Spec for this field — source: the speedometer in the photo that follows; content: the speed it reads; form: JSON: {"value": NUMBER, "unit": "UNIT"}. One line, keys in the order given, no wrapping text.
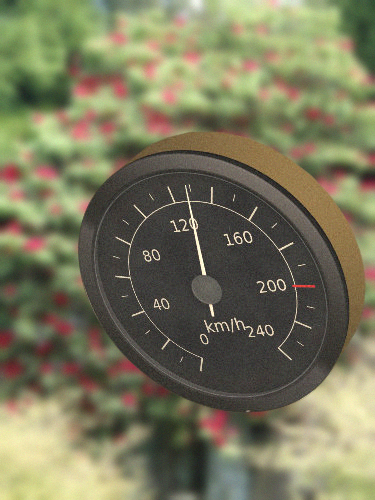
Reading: {"value": 130, "unit": "km/h"}
